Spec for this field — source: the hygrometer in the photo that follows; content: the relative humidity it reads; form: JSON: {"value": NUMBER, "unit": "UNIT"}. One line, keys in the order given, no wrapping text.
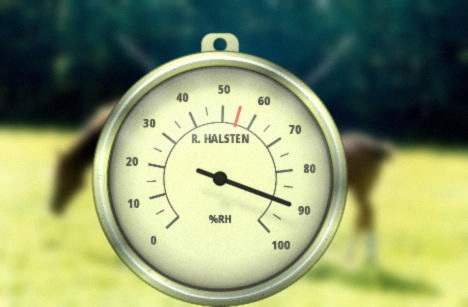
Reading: {"value": 90, "unit": "%"}
